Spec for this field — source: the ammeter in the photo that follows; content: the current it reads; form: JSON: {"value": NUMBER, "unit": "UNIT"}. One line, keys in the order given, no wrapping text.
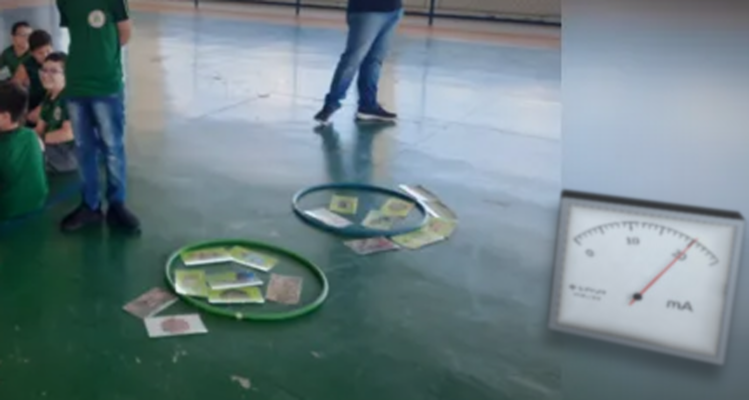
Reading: {"value": 20, "unit": "mA"}
